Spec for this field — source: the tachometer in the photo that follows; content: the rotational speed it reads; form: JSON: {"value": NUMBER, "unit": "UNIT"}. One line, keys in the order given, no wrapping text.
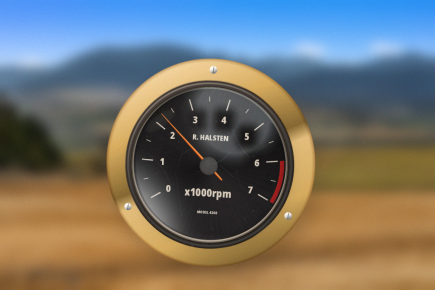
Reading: {"value": 2250, "unit": "rpm"}
